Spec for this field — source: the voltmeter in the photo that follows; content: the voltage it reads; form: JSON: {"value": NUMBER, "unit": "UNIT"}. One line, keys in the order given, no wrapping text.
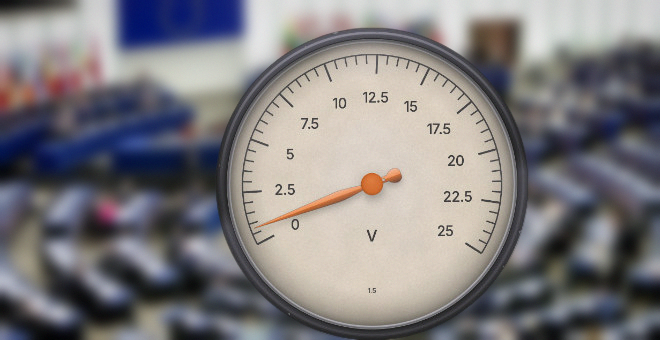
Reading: {"value": 0.75, "unit": "V"}
